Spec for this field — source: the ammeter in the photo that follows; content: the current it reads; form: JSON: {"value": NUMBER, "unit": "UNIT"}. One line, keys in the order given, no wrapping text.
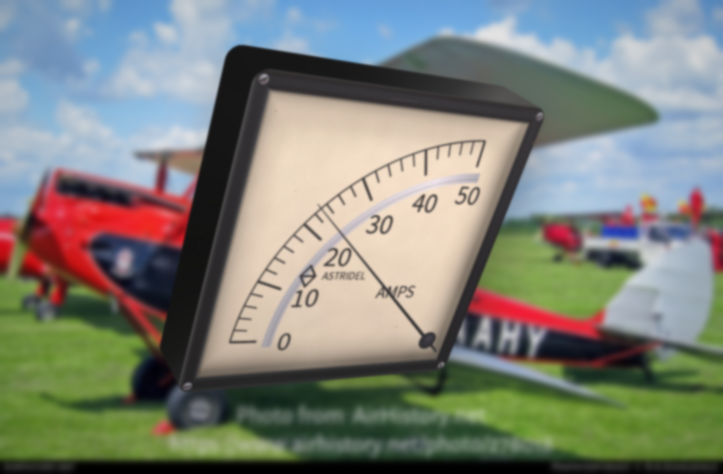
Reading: {"value": 23, "unit": "A"}
